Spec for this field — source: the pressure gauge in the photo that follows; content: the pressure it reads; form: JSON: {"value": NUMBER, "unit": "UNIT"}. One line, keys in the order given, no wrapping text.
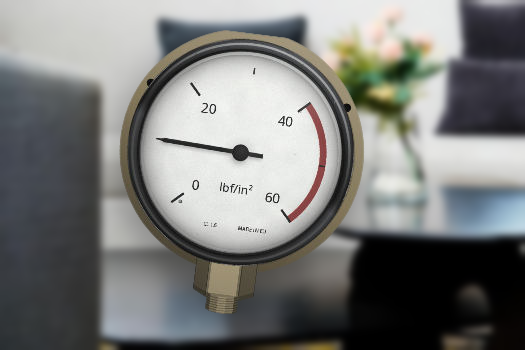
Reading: {"value": 10, "unit": "psi"}
